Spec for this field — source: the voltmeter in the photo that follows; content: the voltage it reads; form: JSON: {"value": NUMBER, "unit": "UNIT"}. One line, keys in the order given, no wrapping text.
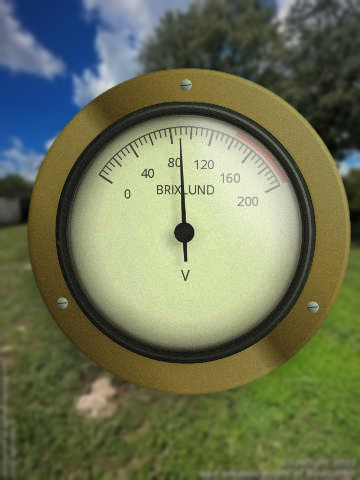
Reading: {"value": 90, "unit": "V"}
